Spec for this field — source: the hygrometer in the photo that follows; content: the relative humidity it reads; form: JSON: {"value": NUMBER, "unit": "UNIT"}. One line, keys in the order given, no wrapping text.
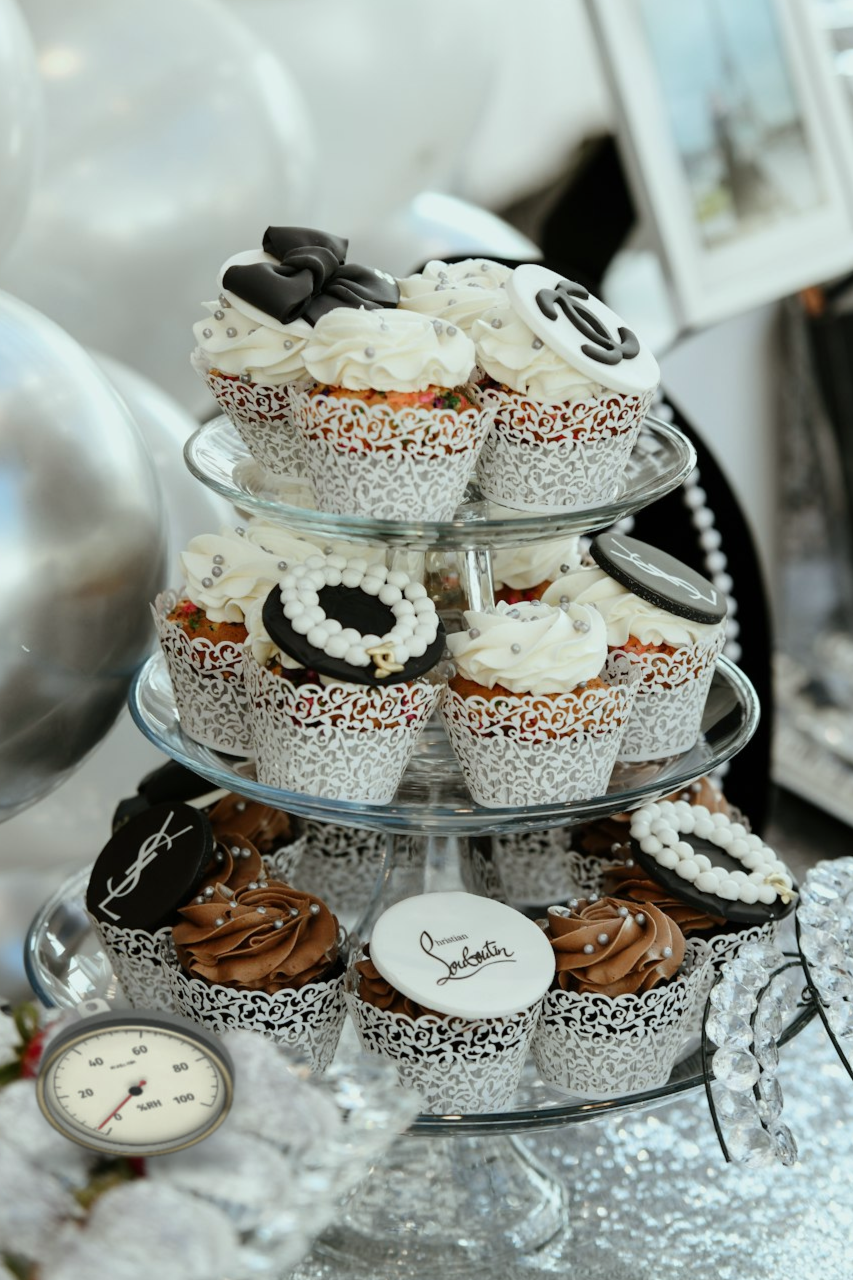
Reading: {"value": 4, "unit": "%"}
